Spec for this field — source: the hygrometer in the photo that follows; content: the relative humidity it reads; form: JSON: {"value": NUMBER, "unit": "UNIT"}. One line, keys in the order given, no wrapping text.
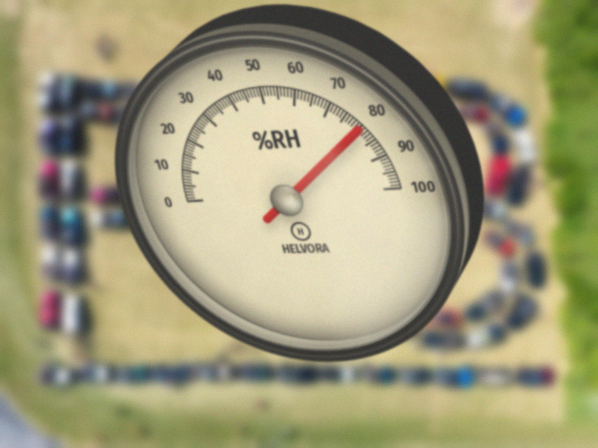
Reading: {"value": 80, "unit": "%"}
